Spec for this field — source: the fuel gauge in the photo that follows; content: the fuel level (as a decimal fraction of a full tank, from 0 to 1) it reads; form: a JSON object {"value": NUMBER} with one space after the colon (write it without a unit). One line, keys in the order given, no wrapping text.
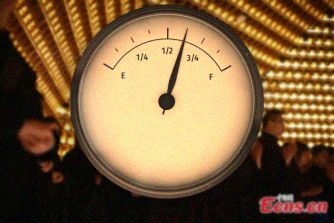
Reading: {"value": 0.625}
